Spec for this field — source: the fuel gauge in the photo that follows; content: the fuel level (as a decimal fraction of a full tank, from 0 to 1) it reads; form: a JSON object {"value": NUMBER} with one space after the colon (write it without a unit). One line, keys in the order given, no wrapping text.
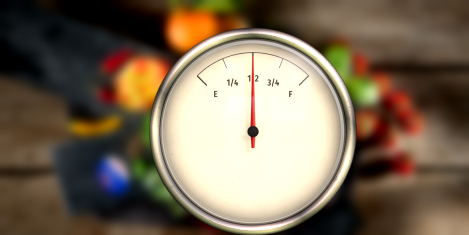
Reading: {"value": 0.5}
